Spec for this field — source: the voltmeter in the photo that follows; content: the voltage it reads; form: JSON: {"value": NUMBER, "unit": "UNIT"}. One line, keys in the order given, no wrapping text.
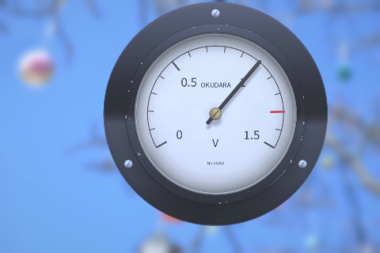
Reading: {"value": 1, "unit": "V"}
